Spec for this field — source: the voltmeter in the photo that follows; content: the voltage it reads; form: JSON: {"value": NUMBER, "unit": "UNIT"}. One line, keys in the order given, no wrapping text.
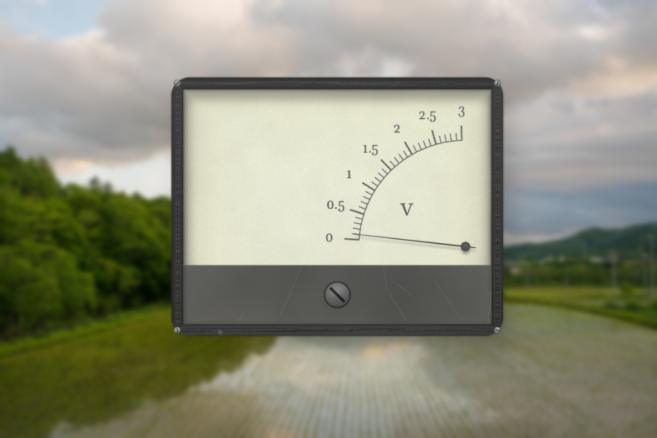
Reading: {"value": 0.1, "unit": "V"}
